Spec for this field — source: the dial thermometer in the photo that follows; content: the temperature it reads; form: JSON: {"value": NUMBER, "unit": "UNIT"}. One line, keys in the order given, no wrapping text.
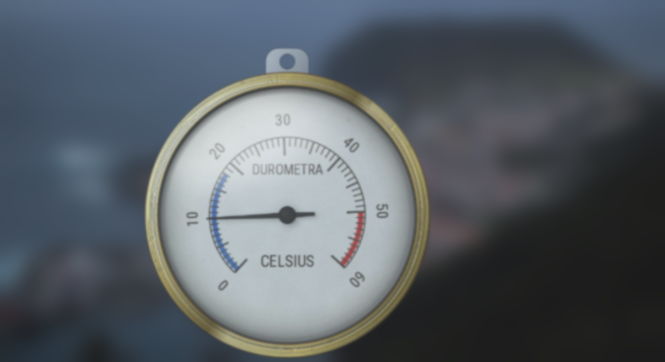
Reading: {"value": 10, "unit": "°C"}
